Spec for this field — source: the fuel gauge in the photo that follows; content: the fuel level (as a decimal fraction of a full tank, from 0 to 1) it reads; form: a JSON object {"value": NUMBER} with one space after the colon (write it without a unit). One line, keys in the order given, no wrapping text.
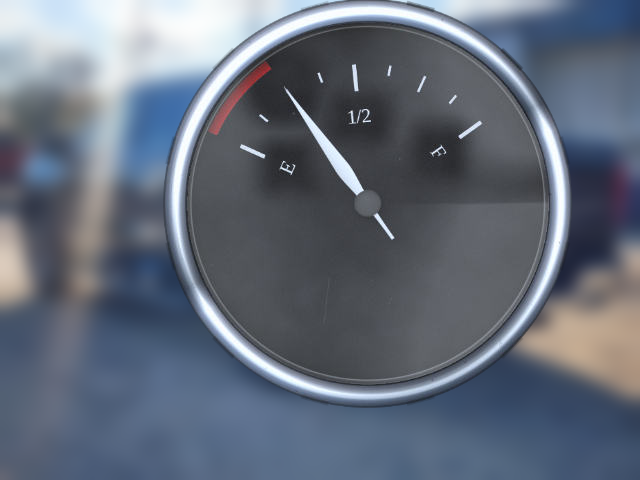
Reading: {"value": 0.25}
